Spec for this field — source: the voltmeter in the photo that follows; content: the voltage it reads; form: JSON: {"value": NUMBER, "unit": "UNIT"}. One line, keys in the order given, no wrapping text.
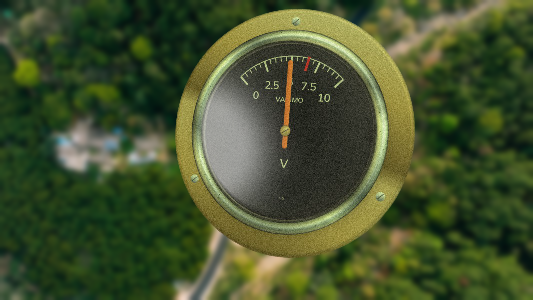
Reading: {"value": 5, "unit": "V"}
